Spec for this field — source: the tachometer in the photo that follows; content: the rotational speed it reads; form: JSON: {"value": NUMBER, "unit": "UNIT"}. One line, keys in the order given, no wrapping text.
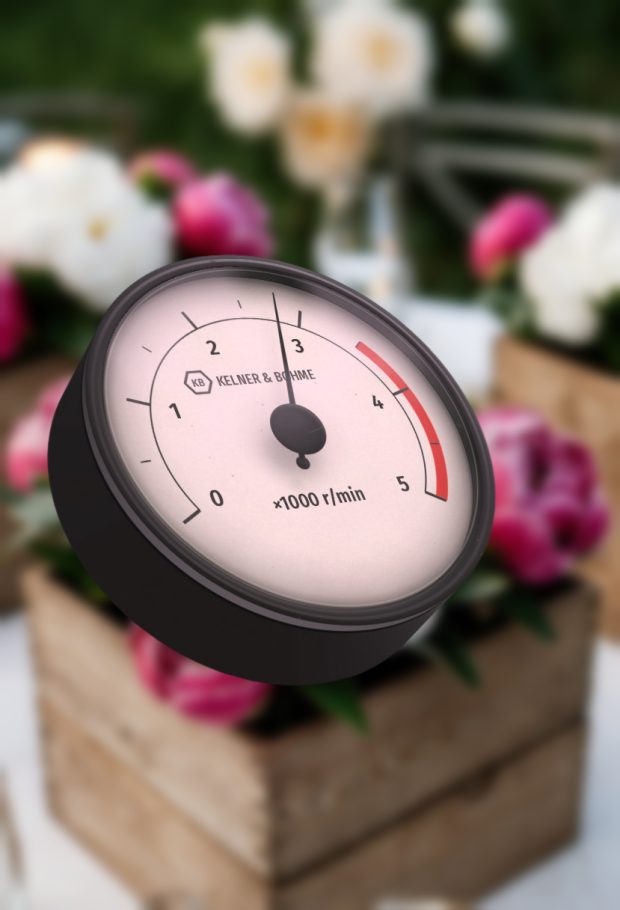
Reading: {"value": 2750, "unit": "rpm"}
